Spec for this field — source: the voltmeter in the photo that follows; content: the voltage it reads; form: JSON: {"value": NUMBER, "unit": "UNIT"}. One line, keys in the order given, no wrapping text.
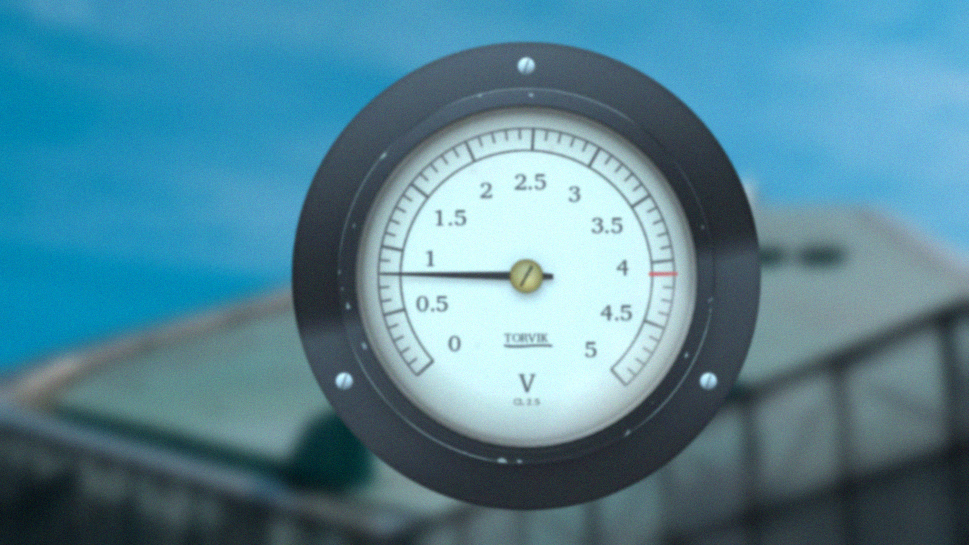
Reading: {"value": 0.8, "unit": "V"}
